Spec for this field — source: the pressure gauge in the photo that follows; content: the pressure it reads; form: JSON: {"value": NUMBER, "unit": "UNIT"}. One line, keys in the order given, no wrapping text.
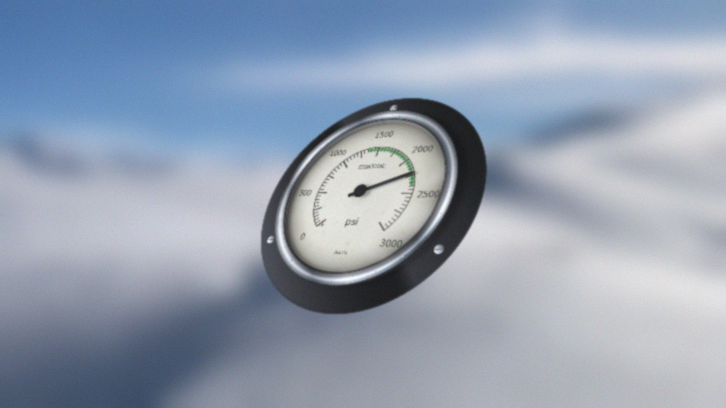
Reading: {"value": 2250, "unit": "psi"}
